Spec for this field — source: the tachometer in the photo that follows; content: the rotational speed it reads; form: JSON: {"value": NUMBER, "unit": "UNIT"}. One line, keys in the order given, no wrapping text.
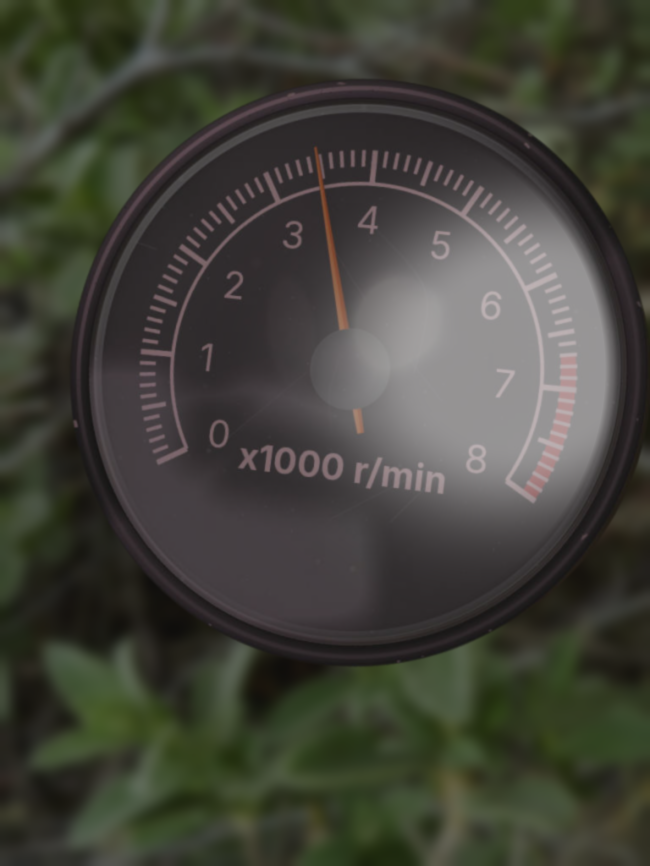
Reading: {"value": 3500, "unit": "rpm"}
